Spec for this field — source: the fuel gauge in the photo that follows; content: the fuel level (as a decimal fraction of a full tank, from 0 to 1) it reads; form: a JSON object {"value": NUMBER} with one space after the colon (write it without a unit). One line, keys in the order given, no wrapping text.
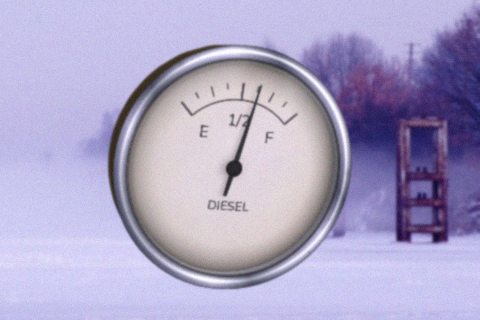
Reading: {"value": 0.625}
